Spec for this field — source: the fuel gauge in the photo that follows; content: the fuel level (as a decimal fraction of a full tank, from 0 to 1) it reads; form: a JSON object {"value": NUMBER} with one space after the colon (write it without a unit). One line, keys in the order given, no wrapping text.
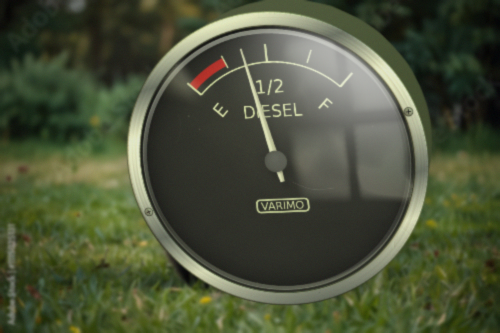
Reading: {"value": 0.375}
